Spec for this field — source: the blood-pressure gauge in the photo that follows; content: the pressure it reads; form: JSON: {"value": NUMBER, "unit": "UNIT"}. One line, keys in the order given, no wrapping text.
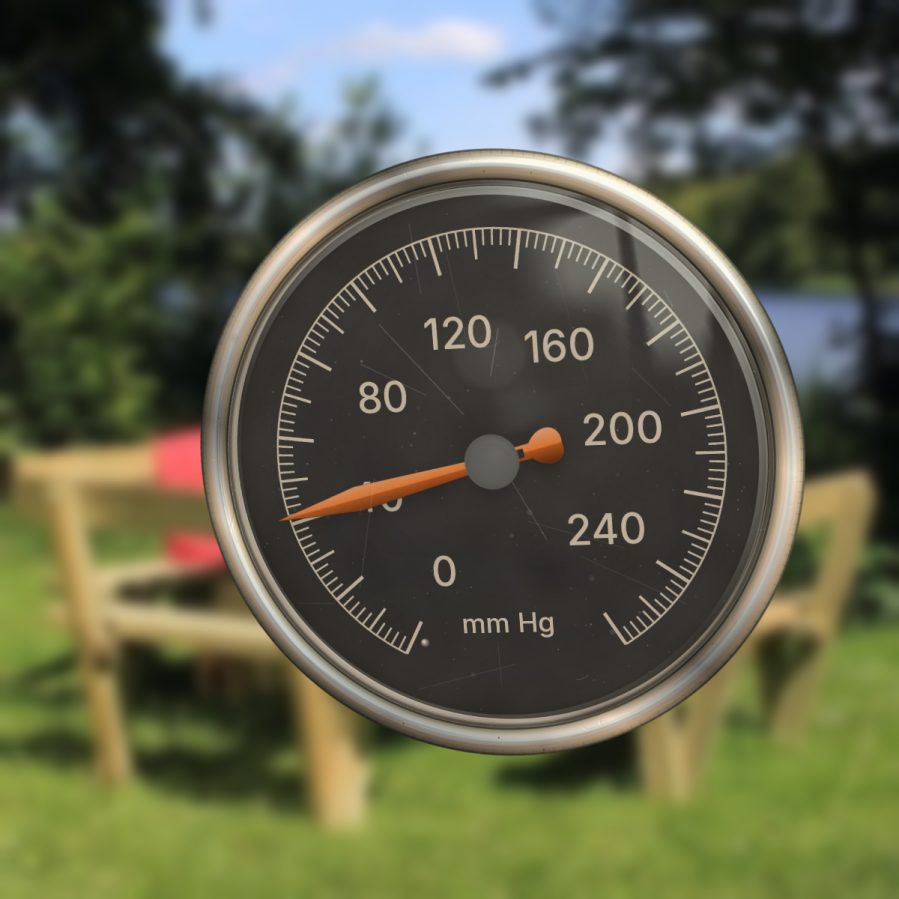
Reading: {"value": 42, "unit": "mmHg"}
